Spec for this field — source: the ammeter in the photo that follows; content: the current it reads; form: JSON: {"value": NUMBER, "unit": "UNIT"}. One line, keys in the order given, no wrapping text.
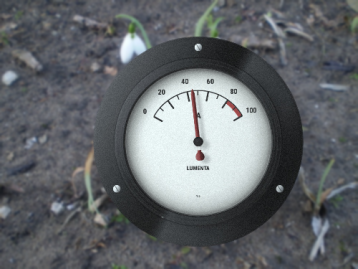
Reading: {"value": 45, "unit": "A"}
